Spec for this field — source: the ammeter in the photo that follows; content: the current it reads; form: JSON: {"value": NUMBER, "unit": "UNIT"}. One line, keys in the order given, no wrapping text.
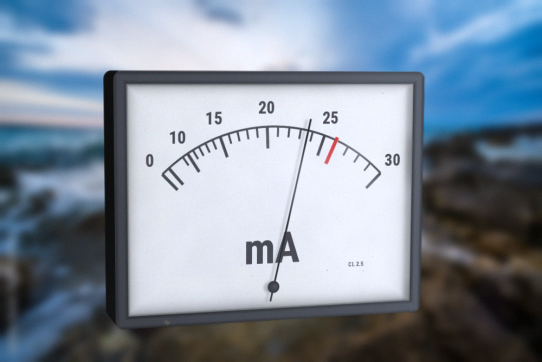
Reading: {"value": 23.5, "unit": "mA"}
